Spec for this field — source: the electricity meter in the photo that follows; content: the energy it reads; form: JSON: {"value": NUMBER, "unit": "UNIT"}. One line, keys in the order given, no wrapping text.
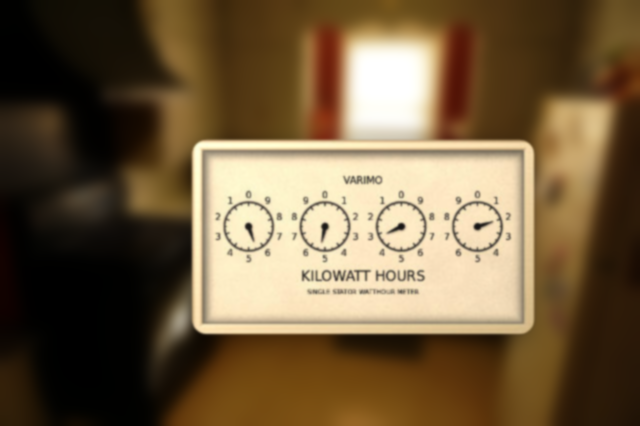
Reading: {"value": 5532, "unit": "kWh"}
